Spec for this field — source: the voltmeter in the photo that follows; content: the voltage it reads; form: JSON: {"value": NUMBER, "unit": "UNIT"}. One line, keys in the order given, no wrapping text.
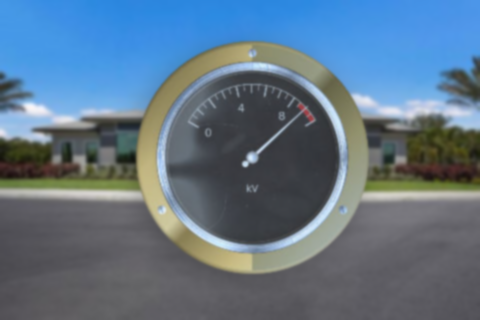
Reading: {"value": 9, "unit": "kV"}
